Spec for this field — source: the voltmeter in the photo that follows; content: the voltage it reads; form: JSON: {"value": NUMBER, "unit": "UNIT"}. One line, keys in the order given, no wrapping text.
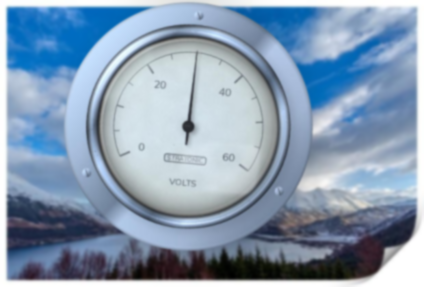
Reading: {"value": 30, "unit": "V"}
